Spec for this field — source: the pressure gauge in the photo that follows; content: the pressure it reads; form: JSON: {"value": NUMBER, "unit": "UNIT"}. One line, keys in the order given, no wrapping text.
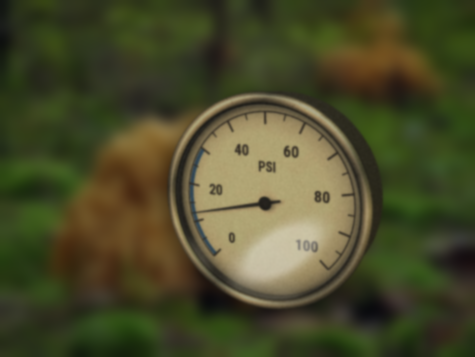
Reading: {"value": 12.5, "unit": "psi"}
